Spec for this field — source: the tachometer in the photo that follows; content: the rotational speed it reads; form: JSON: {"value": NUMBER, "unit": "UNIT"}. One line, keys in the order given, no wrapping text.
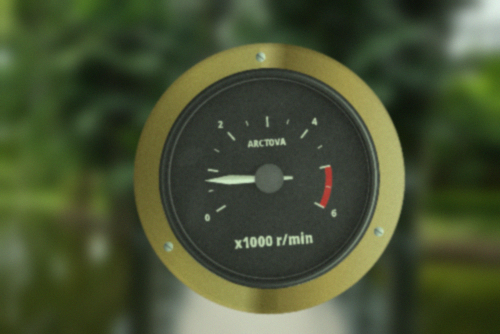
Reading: {"value": 750, "unit": "rpm"}
